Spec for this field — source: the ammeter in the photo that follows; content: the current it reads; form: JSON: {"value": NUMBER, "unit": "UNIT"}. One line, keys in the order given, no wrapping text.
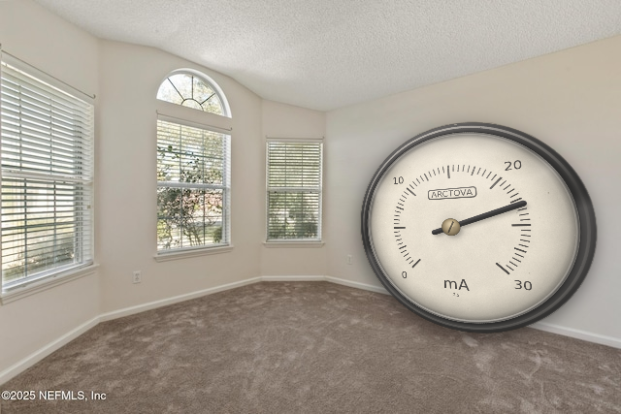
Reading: {"value": 23, "unit": "mA"}
